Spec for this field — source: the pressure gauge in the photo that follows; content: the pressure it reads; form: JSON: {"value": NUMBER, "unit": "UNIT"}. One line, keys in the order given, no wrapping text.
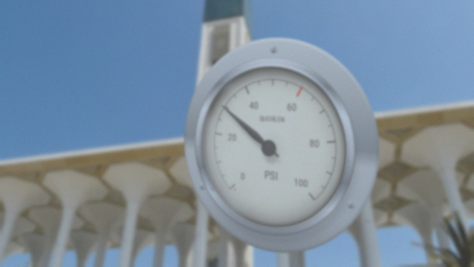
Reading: {"value": 30, "unit": "psi"}
